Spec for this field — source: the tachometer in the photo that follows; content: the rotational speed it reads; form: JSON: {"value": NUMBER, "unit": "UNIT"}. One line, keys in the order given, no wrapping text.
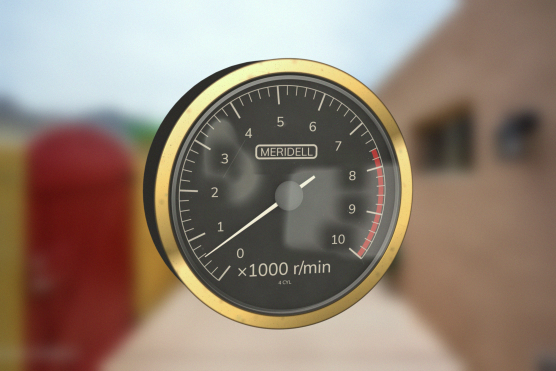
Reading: {"value": 600, "unit": "rpm"}
